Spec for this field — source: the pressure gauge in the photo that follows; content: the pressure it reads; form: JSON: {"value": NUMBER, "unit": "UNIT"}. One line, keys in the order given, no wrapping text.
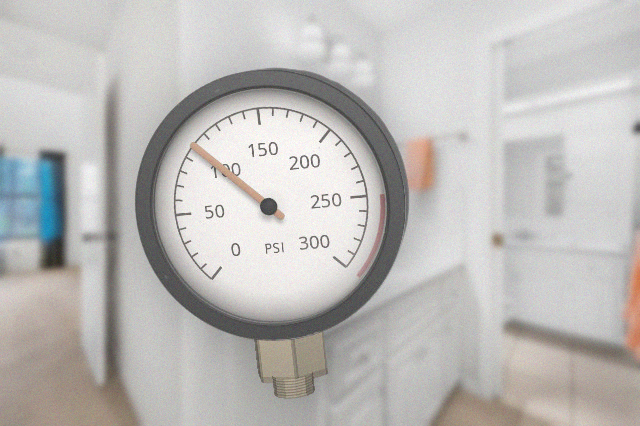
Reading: {"value": 100, "unit": "psi"}
